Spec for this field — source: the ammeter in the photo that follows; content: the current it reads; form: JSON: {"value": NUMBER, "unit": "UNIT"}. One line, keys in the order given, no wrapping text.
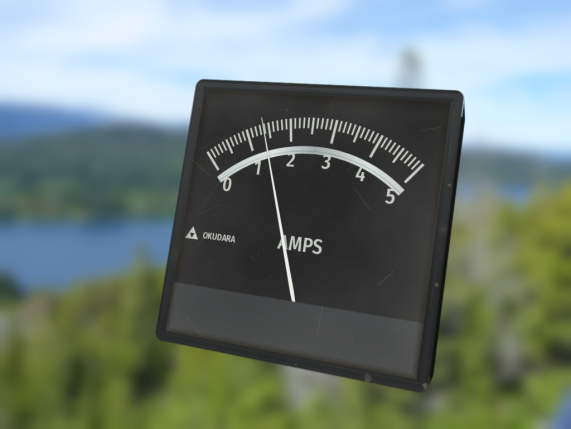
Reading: {"value": 1.4, "unit": "A"}
